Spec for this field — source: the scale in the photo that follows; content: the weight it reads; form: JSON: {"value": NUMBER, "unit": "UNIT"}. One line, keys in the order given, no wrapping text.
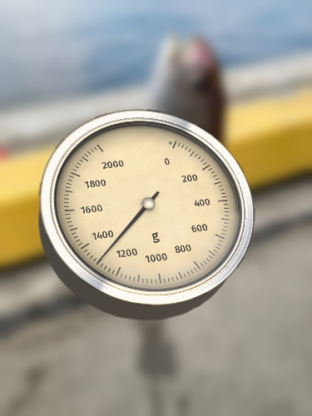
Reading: {"value": 1300, "unit": "g"}
